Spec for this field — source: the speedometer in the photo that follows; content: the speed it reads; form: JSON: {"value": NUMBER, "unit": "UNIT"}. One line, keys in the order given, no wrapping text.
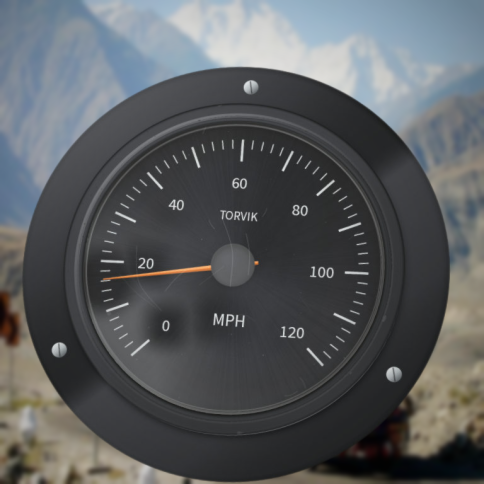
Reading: {"value": 16, "unit": "mph"}
